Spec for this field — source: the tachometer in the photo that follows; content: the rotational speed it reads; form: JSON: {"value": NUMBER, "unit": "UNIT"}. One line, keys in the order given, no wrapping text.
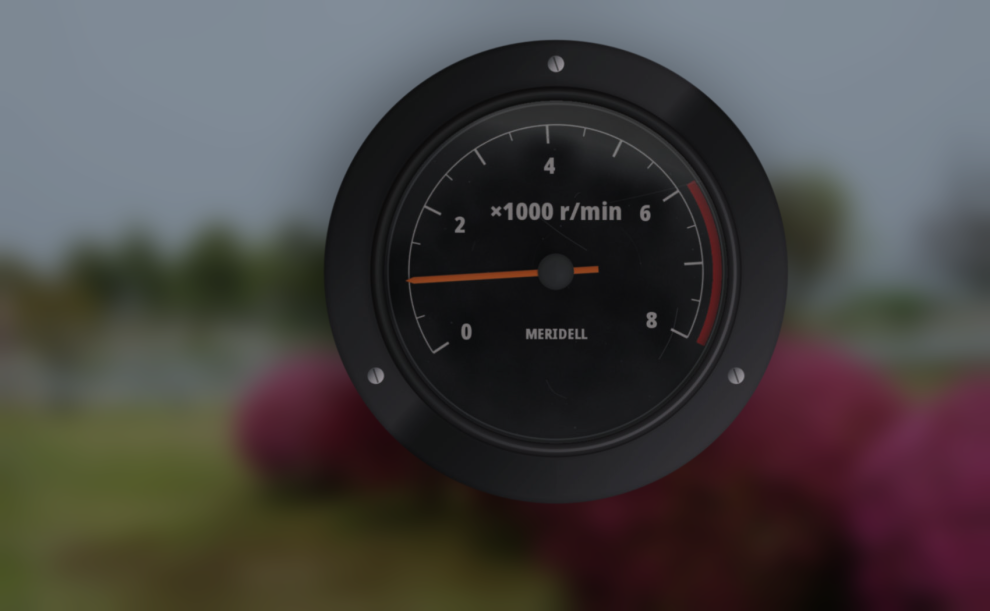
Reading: {"value": 1000, "unit": "rpm"}
